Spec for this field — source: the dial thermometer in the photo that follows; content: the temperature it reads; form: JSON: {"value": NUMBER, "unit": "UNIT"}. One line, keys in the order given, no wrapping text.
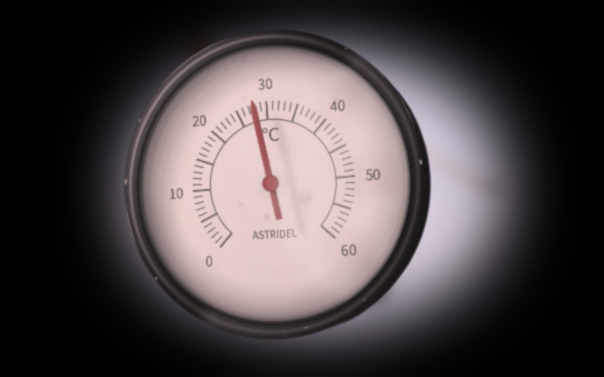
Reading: {"value": 28, "unit": "°C"}
